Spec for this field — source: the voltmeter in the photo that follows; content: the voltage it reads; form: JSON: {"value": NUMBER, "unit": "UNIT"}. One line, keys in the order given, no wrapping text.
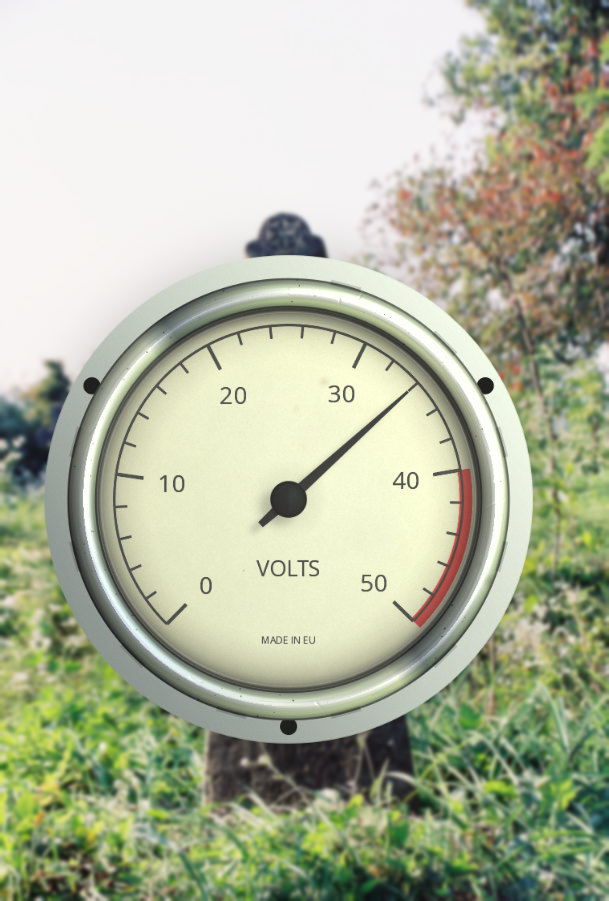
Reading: {"value": 34, "unit": "V"}
